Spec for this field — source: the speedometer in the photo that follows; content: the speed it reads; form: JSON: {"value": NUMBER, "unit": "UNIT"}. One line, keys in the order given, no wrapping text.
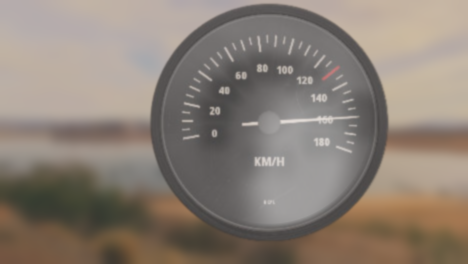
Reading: {"value": 160, "unit": "km/h"}
